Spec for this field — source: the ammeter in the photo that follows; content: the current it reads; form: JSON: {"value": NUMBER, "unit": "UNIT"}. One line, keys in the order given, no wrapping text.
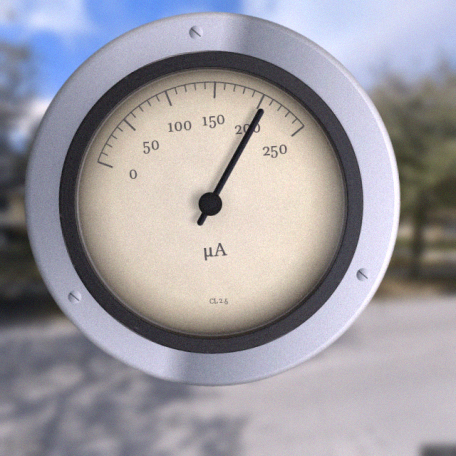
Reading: {"value": 205, "unit": "µA"}
